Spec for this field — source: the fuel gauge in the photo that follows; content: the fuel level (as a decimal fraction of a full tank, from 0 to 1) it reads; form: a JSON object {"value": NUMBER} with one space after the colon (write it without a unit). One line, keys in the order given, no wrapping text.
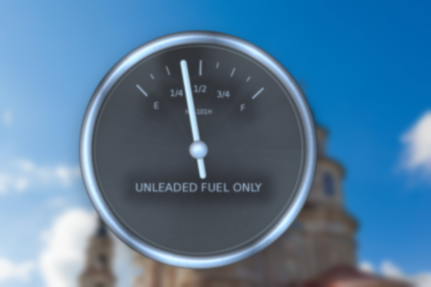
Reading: {"value": 0.375}
